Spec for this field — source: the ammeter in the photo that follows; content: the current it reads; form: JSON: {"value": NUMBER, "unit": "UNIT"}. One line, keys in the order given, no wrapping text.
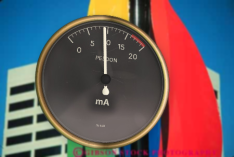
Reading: {"value": 9, "unit": "mA"}
